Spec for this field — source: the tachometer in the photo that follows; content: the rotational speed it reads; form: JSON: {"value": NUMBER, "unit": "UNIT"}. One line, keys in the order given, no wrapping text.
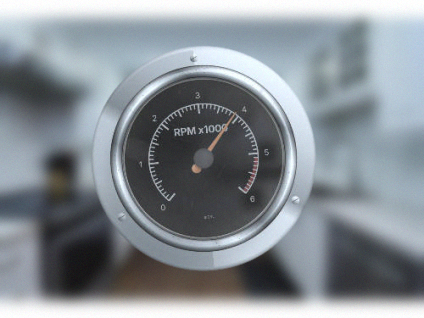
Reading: {"value": 3900, "unit": "rpm"}
